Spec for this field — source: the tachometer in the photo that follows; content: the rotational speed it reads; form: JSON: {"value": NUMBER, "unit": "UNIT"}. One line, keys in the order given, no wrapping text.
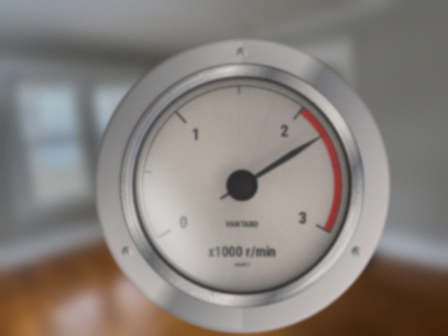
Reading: {"value": 2250, "unit": "rpm"}
